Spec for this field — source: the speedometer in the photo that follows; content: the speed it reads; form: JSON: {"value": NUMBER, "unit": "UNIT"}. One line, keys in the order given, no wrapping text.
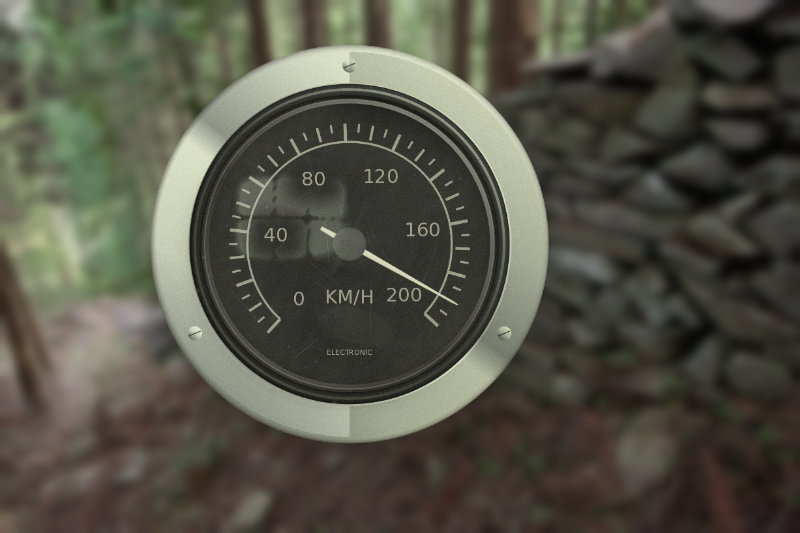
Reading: {"value": 190, "unit": "km/h"}
